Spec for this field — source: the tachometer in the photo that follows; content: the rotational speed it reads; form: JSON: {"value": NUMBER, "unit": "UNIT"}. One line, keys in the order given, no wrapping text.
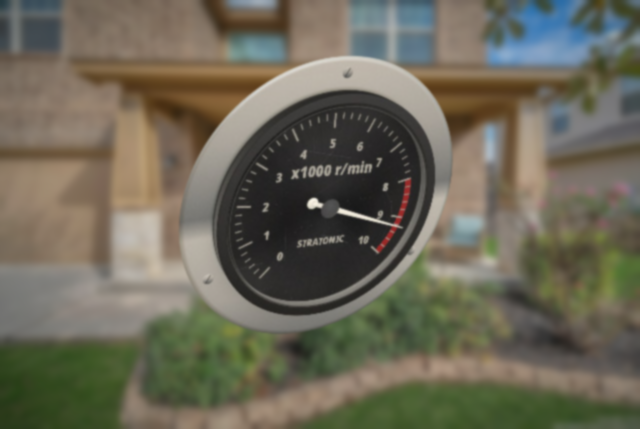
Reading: {"value": 9200, "unit": "rpm"}
